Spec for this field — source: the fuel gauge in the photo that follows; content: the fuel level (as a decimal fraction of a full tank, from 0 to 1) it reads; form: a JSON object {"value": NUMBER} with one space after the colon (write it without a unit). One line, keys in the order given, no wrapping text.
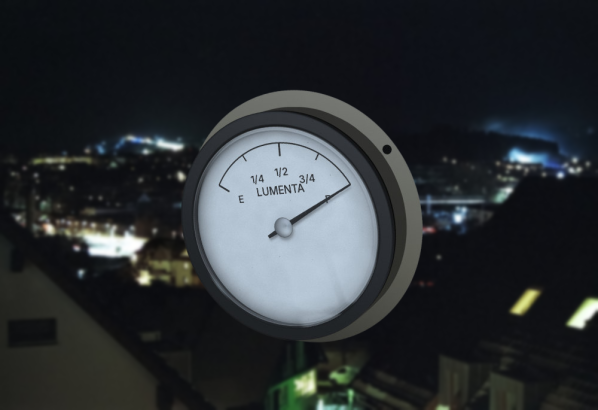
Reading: {"value": 1}
